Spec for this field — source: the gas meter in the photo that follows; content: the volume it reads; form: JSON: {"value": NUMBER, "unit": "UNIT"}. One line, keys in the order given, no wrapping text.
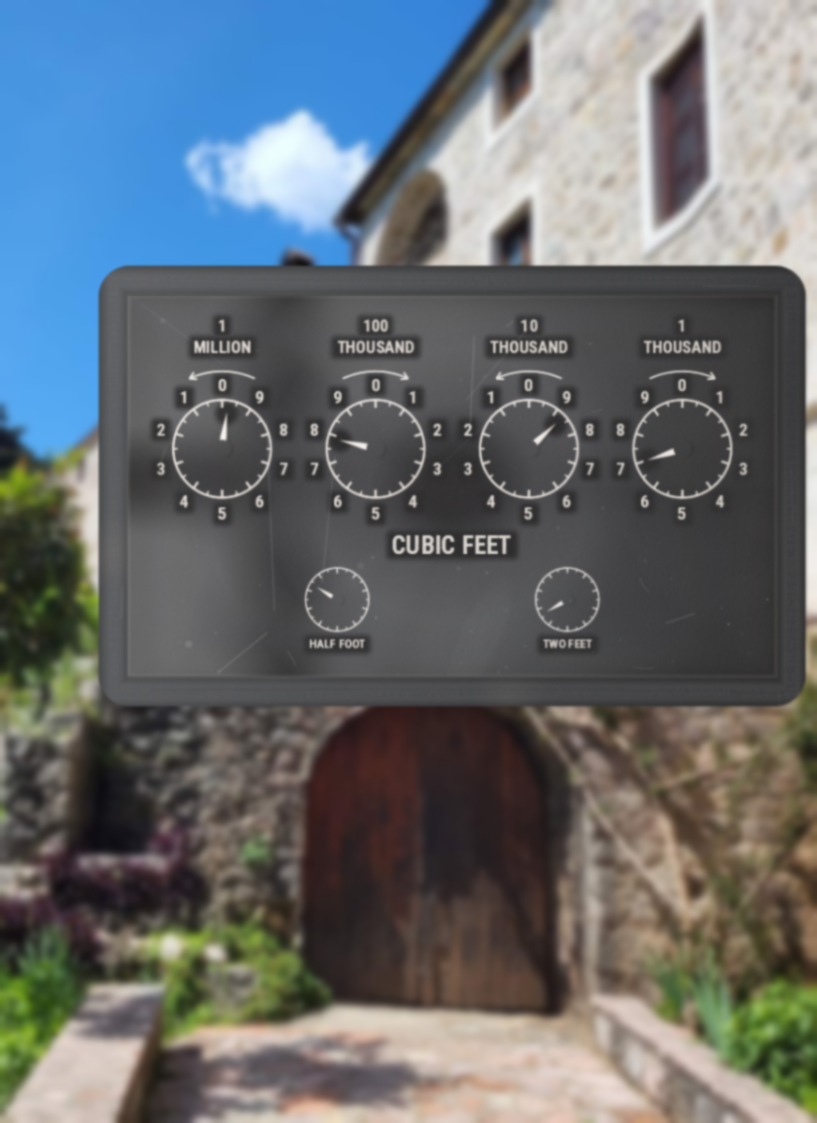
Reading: {"value": 978700, "unit": "ft³"}
